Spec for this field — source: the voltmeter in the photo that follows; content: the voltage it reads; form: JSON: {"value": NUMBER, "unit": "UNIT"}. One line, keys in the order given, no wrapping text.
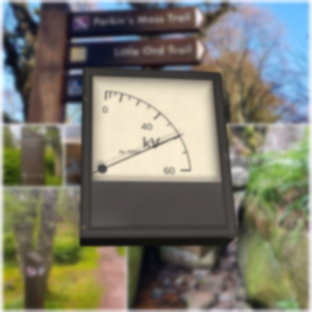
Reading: {"value": 50, "unit": "kV"}
